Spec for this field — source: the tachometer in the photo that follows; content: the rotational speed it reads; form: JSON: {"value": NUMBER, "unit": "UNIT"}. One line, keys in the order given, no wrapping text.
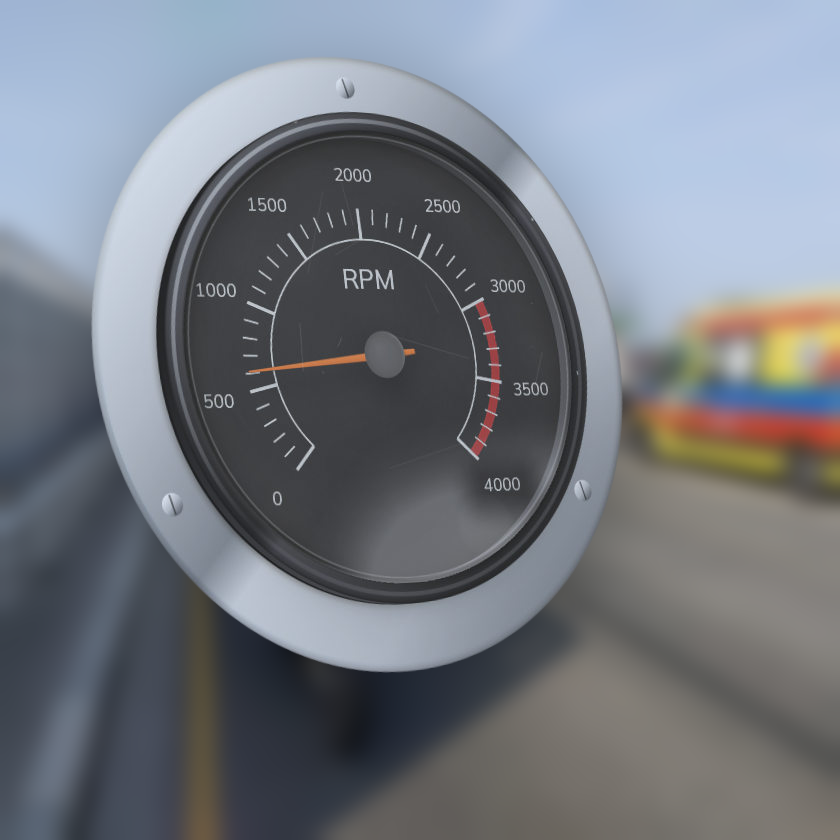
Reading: {"value": 600, "unit": "rpm"}
